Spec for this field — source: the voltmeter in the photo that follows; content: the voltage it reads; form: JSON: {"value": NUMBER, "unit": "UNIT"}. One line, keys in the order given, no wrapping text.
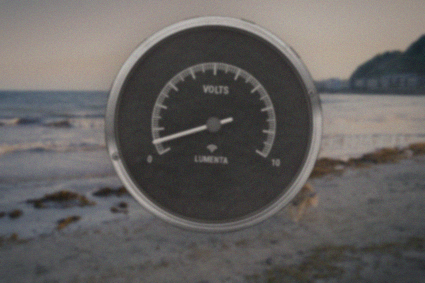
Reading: {"value": 0.5, "unit": "V"}
